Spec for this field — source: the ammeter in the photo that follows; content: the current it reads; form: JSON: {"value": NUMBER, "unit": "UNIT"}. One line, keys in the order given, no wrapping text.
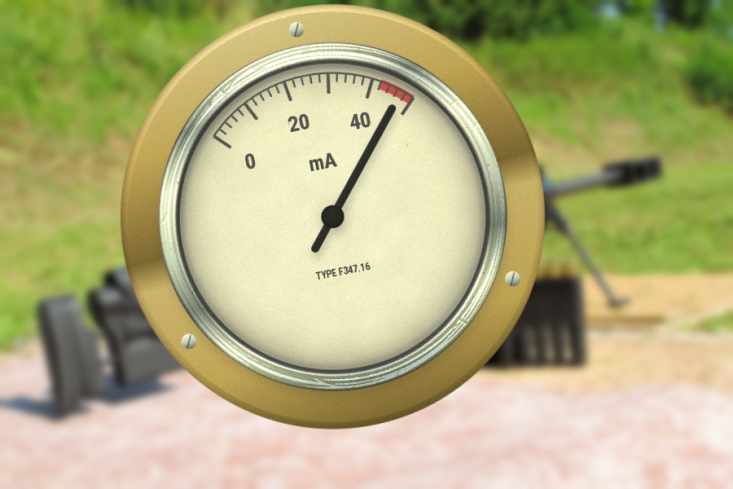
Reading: {"value": 47, "unit": "mA"}
